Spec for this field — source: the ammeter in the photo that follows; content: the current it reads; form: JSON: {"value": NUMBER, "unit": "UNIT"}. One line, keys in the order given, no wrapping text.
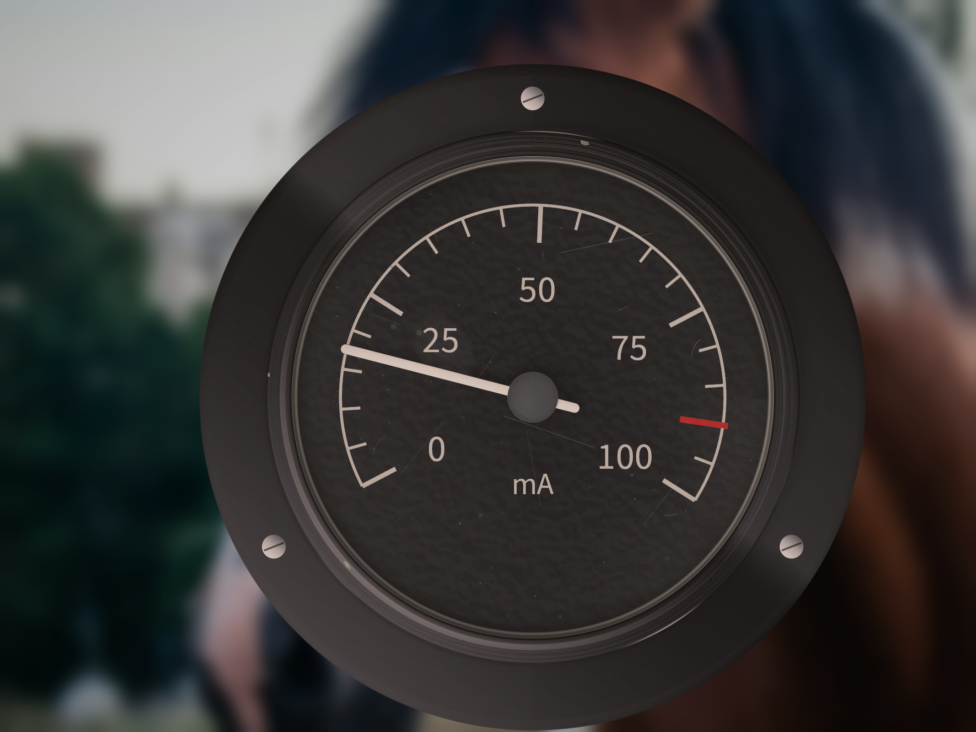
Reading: {"value": 17.5, "unit": "mA"}
